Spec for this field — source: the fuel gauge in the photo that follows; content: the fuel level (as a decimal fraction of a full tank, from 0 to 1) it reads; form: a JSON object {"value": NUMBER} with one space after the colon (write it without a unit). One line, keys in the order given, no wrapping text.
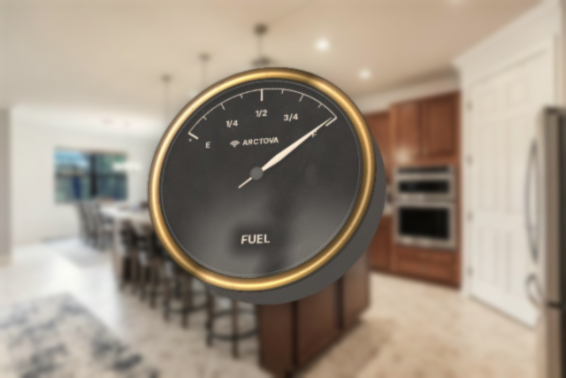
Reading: {"value": 1}
